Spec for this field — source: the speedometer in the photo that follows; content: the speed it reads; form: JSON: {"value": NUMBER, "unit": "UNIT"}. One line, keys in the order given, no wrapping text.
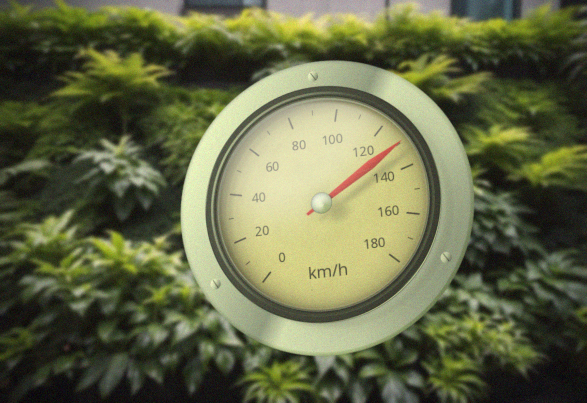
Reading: {"value": 130, "unit": "km/h"}
